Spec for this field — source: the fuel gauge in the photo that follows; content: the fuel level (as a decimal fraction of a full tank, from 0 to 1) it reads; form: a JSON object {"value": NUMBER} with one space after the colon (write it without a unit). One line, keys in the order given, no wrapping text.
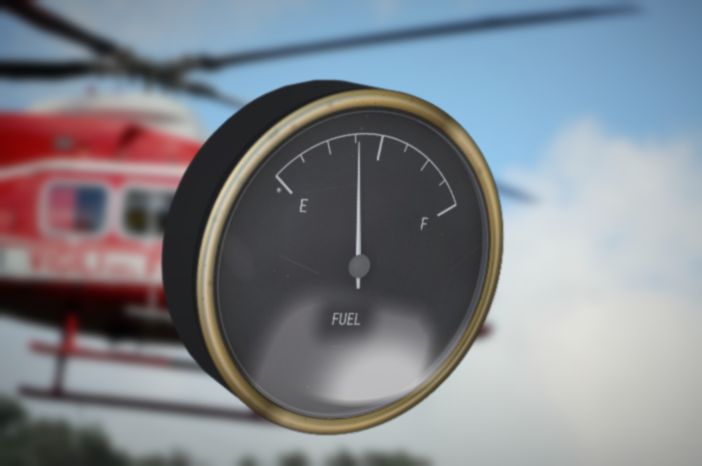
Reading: {"value": 0.375}
